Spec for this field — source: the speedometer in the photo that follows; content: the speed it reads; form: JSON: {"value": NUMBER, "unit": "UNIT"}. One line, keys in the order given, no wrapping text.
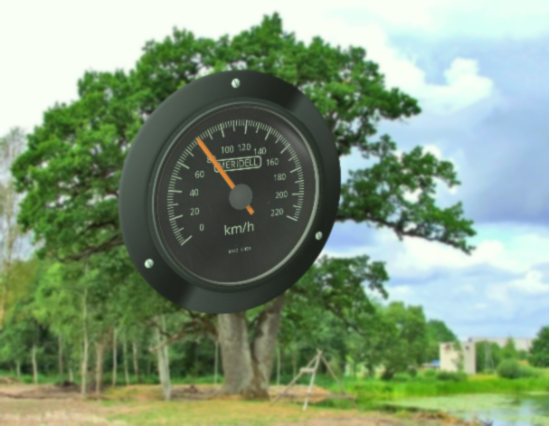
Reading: {"value": 80, "unit": "km/h"}
